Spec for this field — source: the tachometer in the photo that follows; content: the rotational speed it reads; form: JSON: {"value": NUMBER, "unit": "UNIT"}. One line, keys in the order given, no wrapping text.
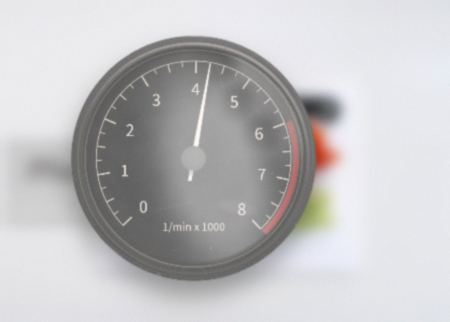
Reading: {"value": 4250, "unit": "rpm"}
